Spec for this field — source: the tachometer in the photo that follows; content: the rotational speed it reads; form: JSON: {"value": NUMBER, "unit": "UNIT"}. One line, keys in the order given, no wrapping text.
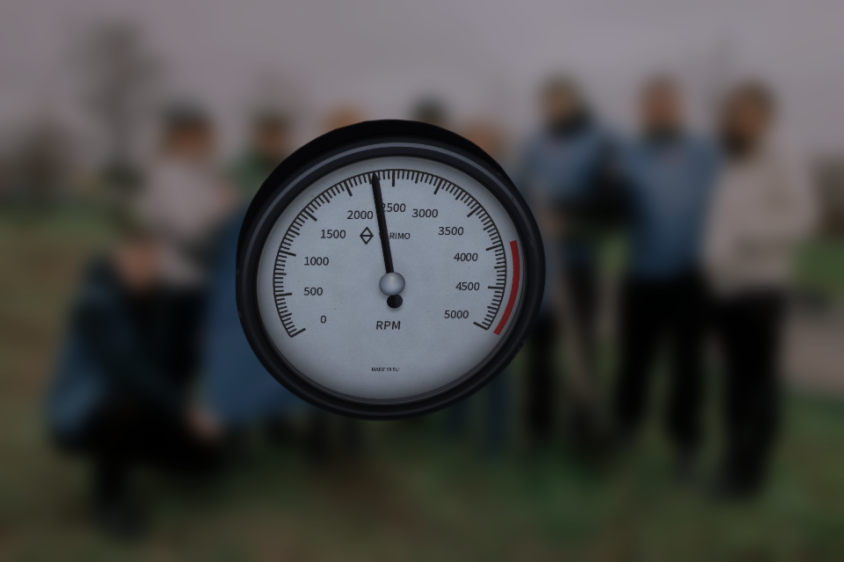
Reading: {"value": 2300, "unit": "rpm"}
